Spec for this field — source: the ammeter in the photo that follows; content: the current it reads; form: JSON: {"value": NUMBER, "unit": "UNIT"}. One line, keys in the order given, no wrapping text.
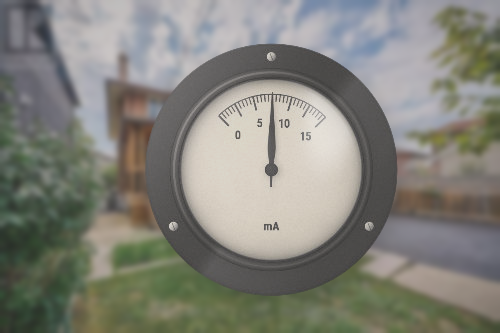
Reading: {"value": 7.5, "unit": "mA"}
